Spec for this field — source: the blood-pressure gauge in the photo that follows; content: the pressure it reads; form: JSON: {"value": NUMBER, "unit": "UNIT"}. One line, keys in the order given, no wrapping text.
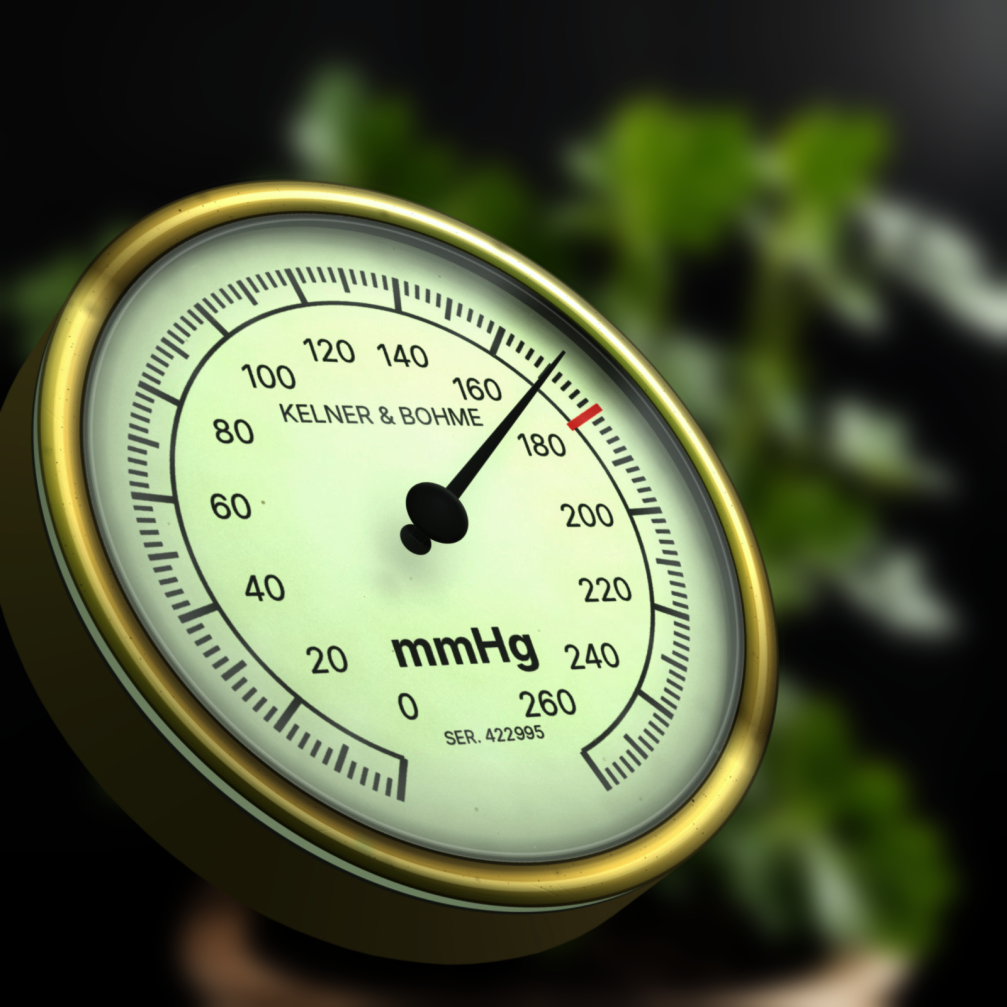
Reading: {"value": 170, "unit": "mmHg"}
